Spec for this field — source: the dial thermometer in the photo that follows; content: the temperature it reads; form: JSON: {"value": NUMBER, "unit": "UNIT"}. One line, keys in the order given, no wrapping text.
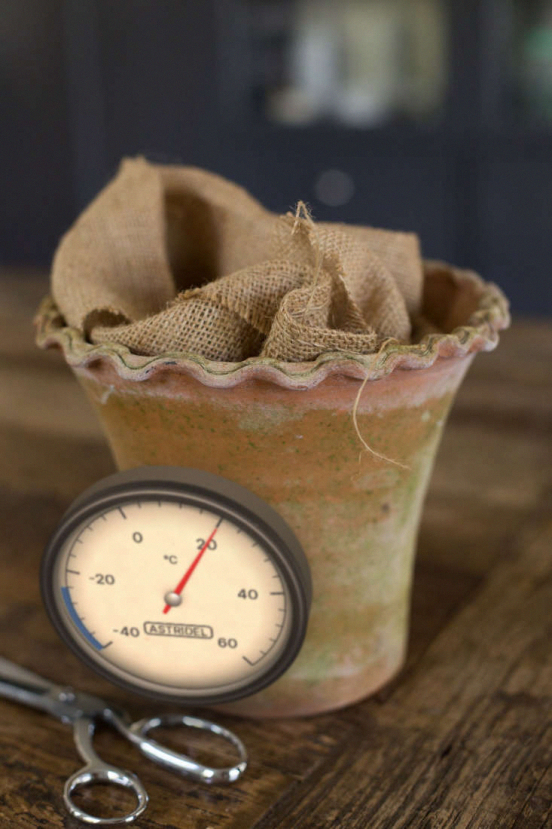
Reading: {"value": 20, "unit": "°C"}
